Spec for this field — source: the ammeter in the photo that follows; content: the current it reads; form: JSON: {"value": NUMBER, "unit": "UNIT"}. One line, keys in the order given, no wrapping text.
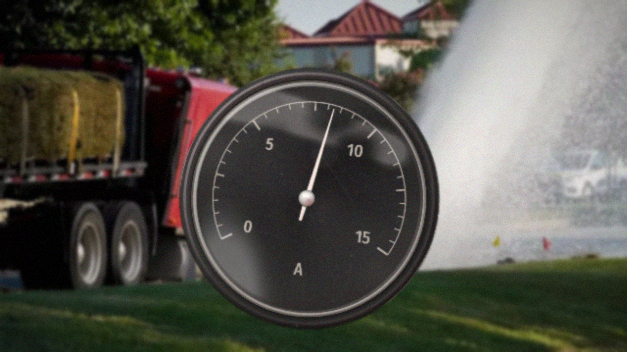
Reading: {"value": 8.25, "unit": "A"}
